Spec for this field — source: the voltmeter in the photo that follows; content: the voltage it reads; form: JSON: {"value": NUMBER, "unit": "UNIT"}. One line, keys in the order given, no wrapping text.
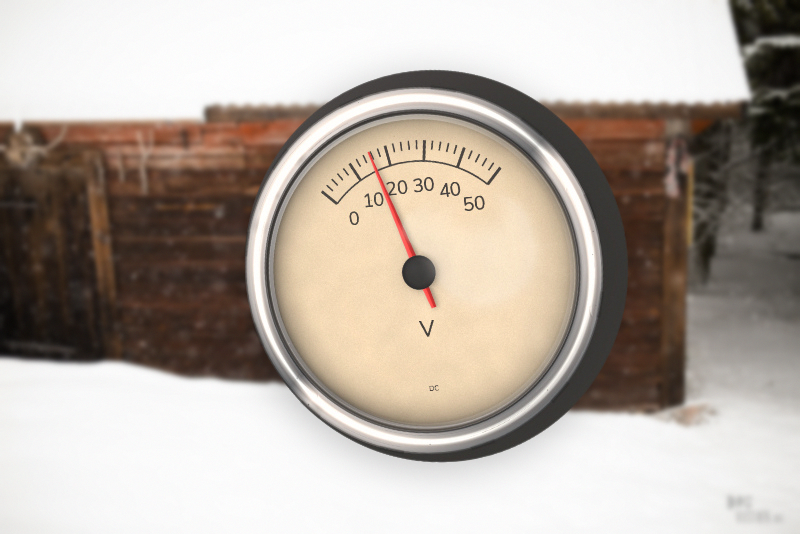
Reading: {"value": 16, "unit": "V"}
